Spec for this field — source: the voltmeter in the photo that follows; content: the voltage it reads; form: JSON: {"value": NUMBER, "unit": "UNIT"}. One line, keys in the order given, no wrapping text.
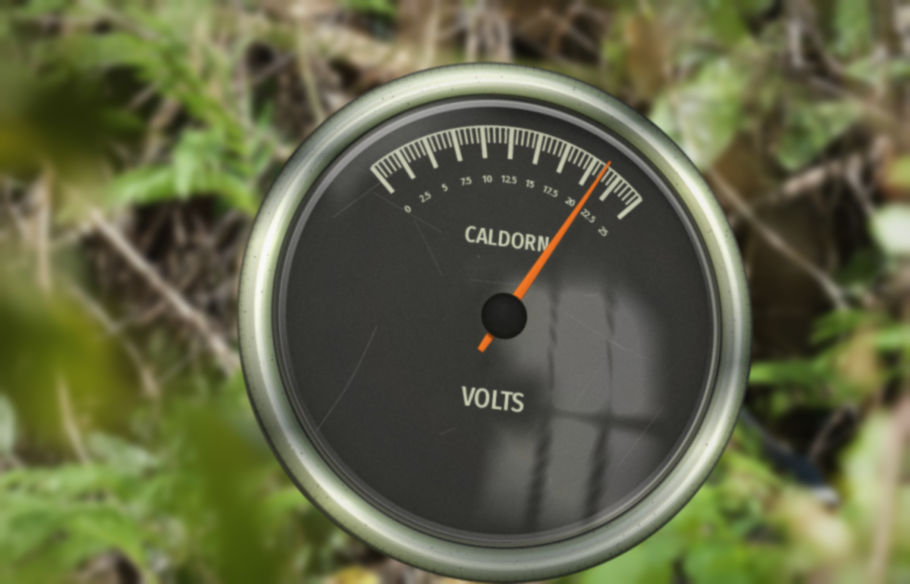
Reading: {"value": 21, "unit": "V"}
